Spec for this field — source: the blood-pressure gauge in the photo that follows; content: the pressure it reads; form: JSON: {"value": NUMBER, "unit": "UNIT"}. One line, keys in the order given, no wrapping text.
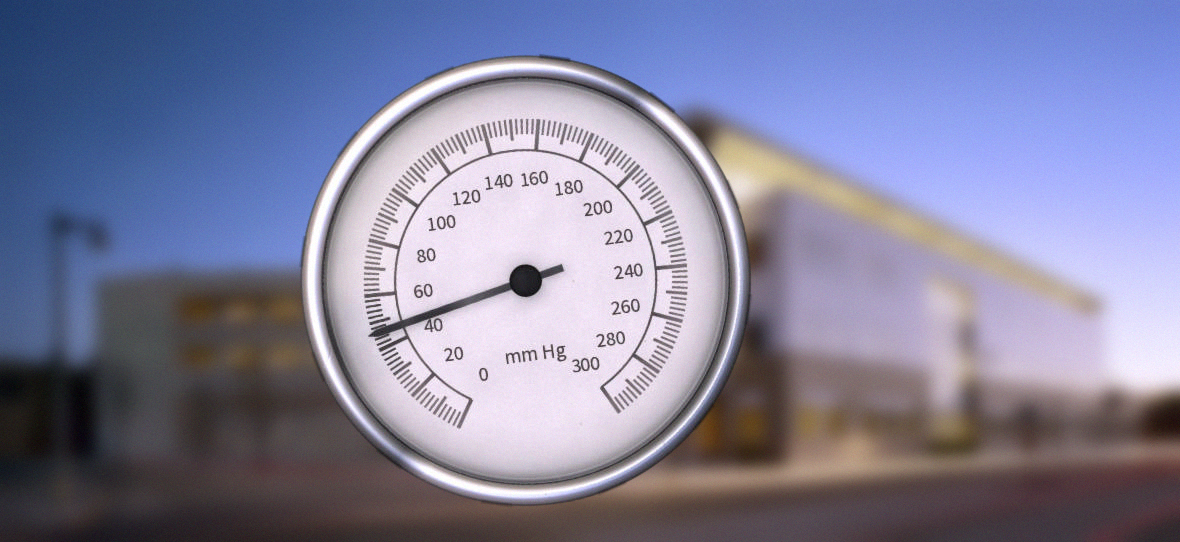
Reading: {"value": 46, "unit": "mmHg"}
